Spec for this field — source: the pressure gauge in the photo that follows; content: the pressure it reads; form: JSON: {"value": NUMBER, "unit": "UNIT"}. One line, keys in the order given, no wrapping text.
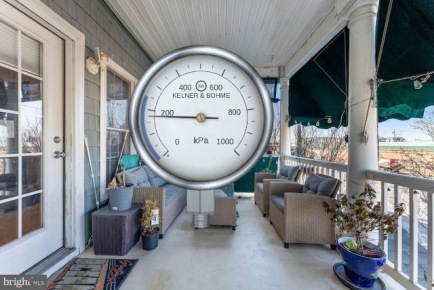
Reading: {"value": 175, "unit": "kPa"}
